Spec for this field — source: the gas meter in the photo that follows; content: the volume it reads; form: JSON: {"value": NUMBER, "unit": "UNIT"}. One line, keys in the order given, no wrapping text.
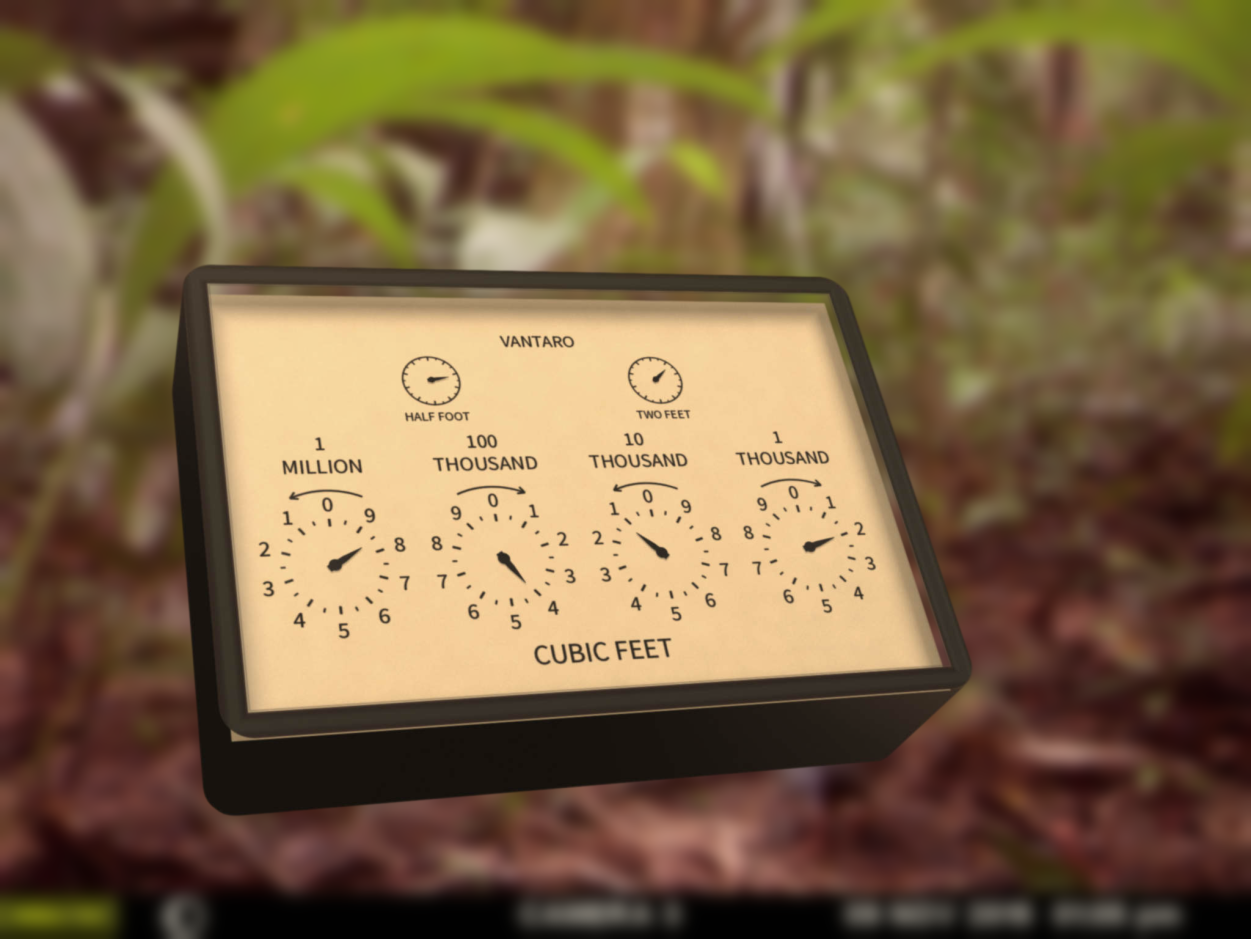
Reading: {"value": 841200, "unit": "ft³"}
